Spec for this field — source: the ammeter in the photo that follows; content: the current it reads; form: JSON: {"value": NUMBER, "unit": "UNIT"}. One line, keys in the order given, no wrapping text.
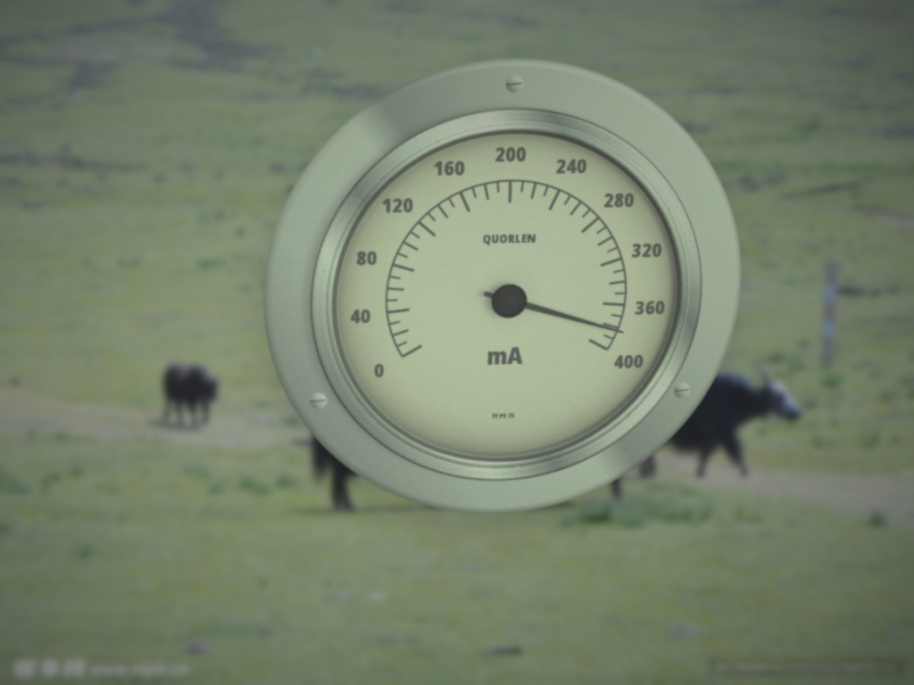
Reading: {"value": 380, "unit": "mA"}
